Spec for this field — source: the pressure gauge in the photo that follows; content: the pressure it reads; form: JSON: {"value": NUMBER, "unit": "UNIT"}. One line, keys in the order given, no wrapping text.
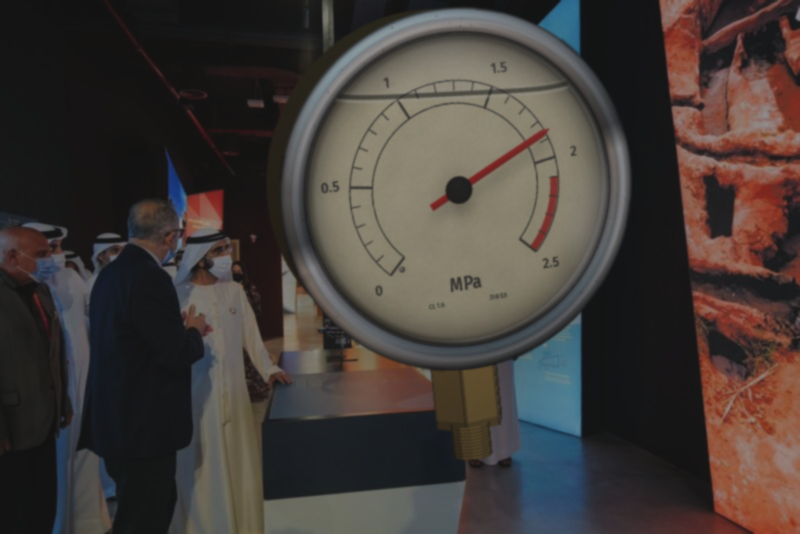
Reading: {"value": 1.85, "unit": "MPa"}
